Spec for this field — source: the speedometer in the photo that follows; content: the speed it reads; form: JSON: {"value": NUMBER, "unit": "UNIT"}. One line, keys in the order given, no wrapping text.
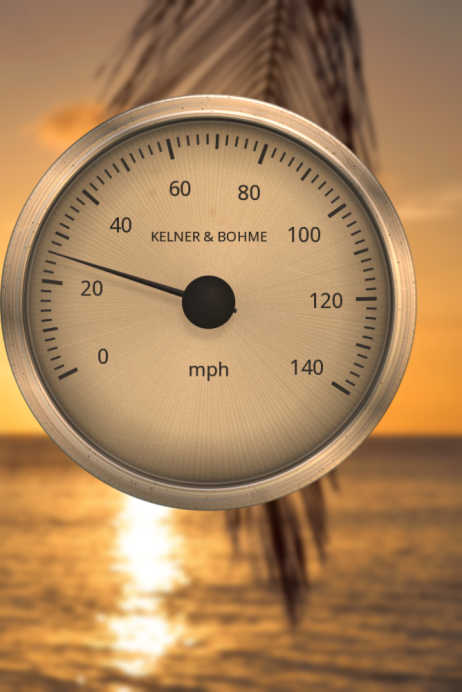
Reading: {"value": 26, "unit": "mph"}
